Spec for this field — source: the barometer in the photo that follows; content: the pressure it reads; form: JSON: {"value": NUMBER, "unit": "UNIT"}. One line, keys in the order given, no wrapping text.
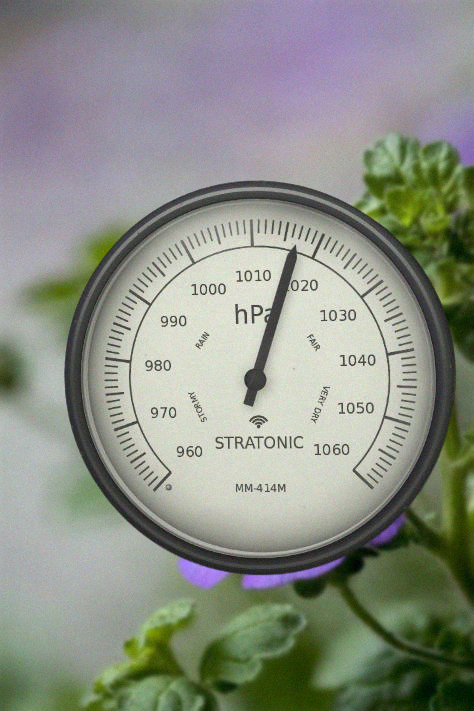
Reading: {"value": 1017, "unit": "hPa"}
